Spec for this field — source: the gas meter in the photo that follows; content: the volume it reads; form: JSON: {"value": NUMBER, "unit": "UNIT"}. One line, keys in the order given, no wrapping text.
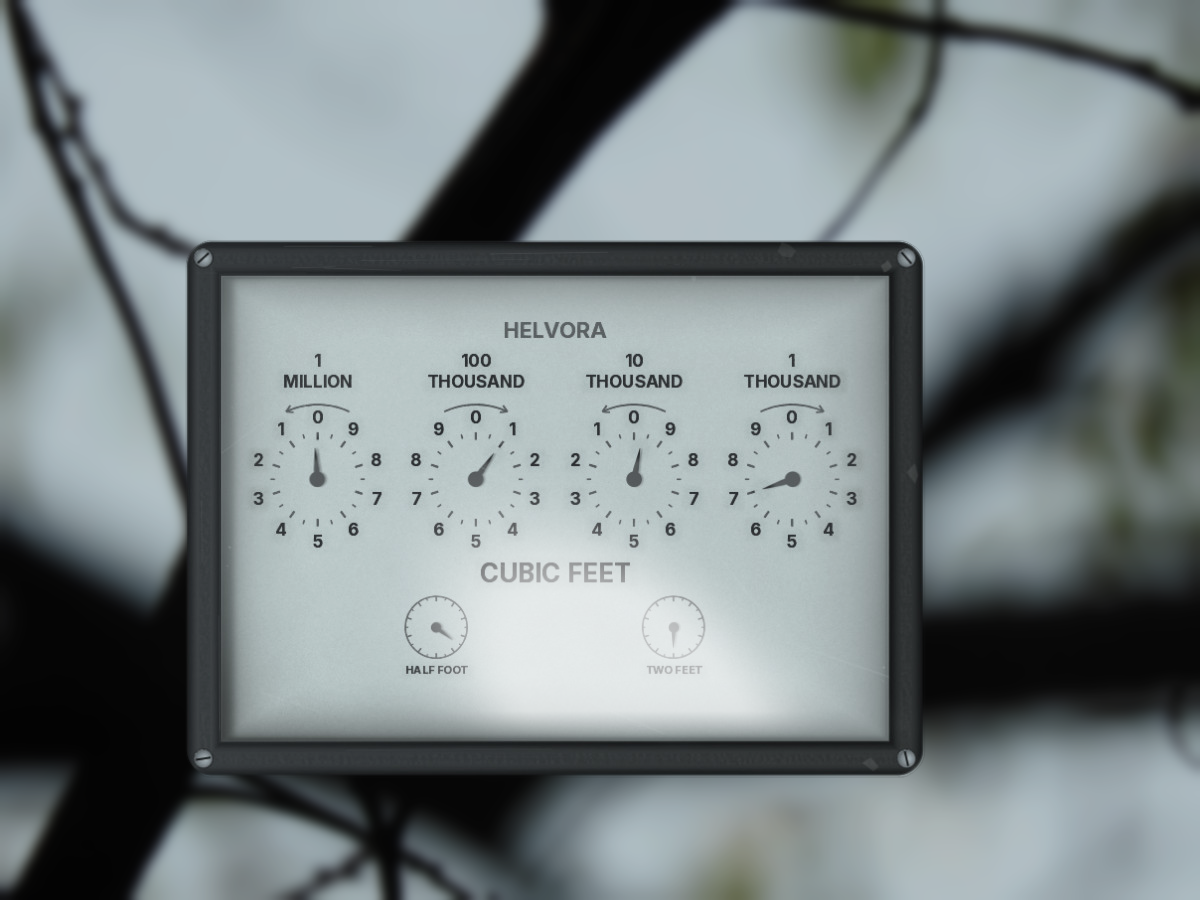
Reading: {"value": 9700, "unit": "ft³"}
